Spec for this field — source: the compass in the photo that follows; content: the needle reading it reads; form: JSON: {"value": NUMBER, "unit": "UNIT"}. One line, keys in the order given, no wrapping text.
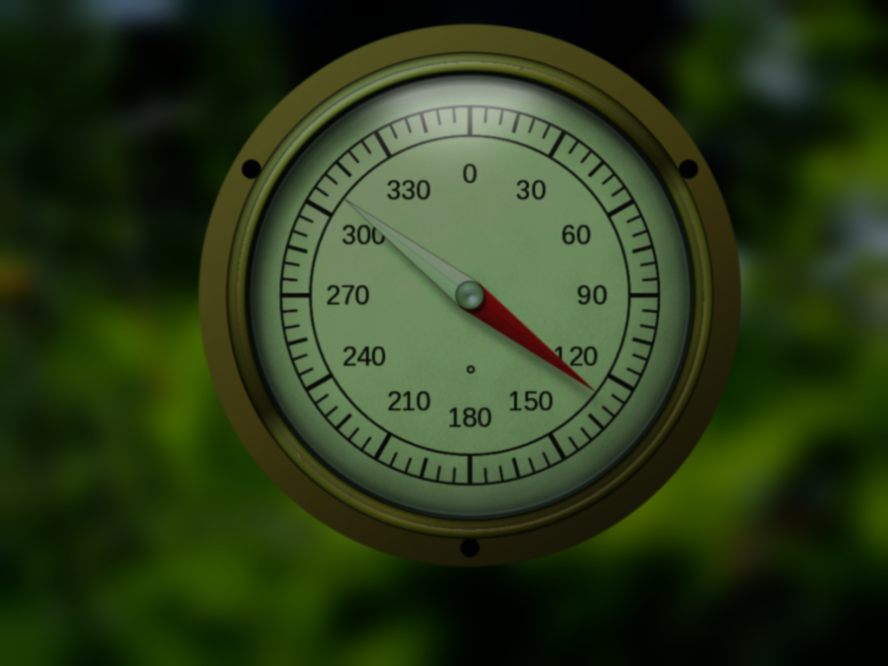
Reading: {"value": 127.5, "unit": "°"}
